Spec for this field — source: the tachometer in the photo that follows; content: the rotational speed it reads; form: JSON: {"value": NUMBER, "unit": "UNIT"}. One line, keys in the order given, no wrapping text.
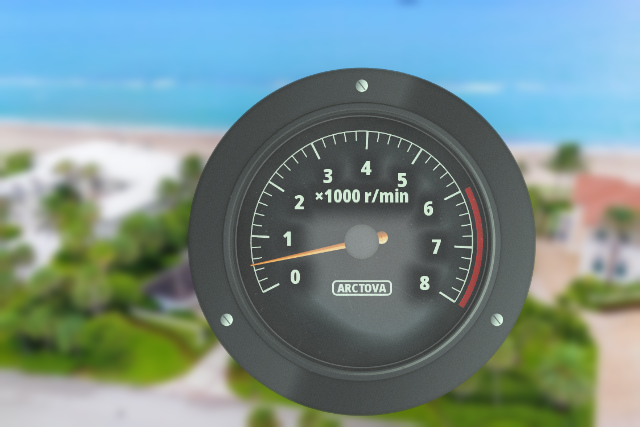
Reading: {"value": 500, "unit": "rpm"}
